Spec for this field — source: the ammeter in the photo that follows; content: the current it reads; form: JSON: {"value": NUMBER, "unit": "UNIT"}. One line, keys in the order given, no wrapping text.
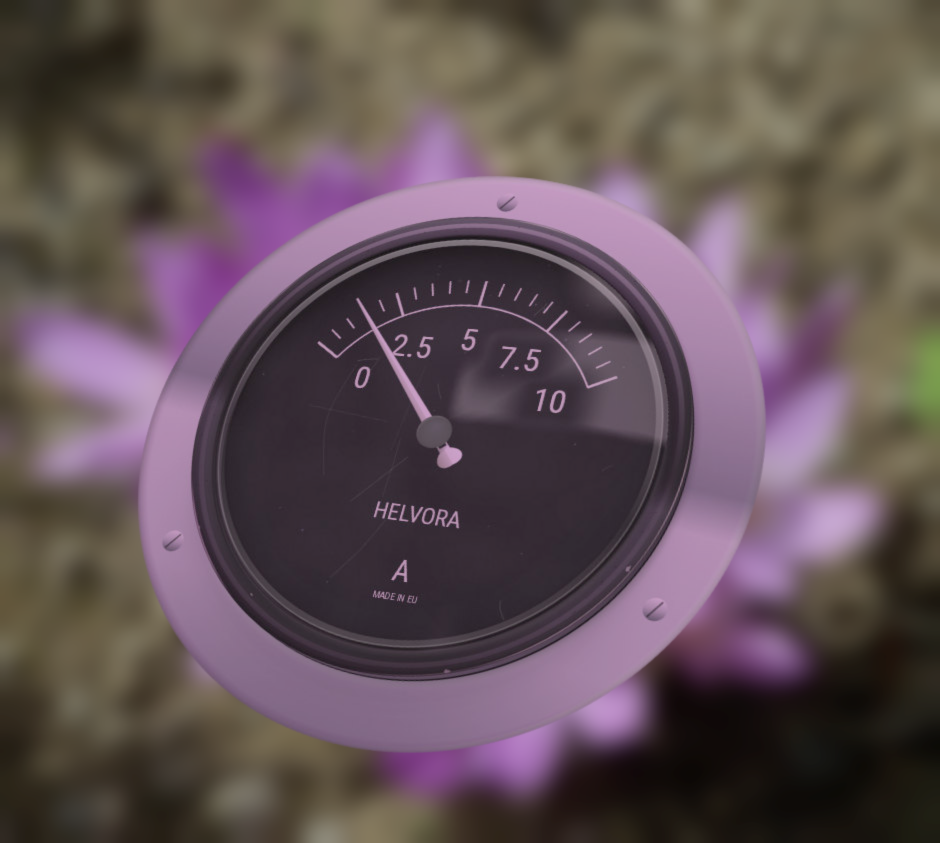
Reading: {"value": 1.5, "unit": "A"}
